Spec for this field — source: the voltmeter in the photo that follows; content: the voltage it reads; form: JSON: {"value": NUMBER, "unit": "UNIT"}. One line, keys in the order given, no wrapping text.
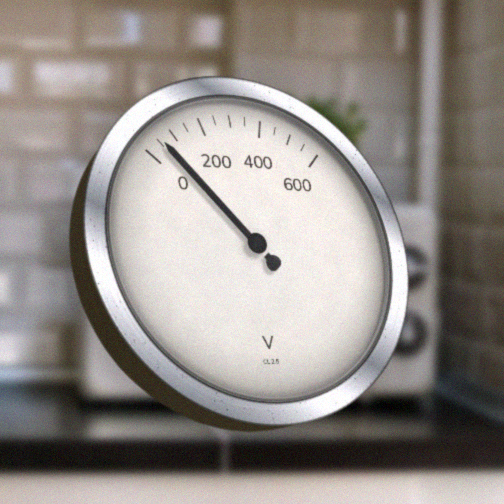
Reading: {"value": 50, "unit": "V"}
